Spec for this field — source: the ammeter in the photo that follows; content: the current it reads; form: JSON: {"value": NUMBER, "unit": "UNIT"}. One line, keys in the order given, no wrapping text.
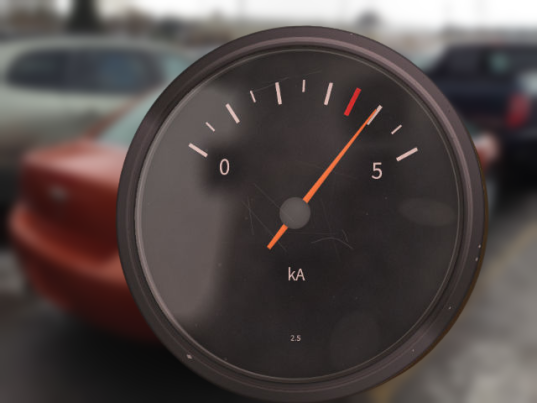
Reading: {"value": 4, "unit": "kA"}
